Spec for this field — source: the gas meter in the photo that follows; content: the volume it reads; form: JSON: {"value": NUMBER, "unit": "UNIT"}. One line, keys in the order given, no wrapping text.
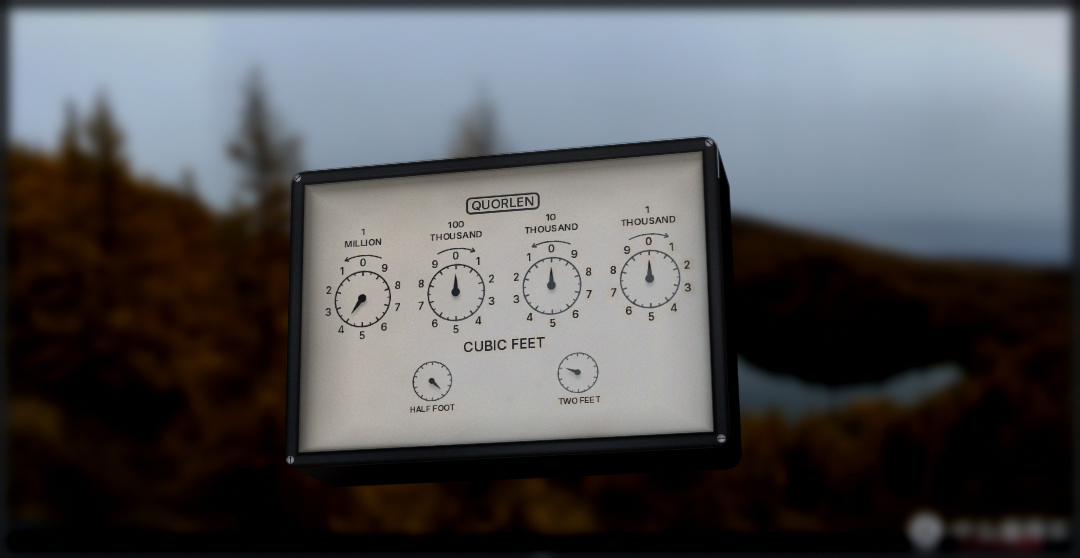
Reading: {"value": 400000, "unit": "ft³"}
